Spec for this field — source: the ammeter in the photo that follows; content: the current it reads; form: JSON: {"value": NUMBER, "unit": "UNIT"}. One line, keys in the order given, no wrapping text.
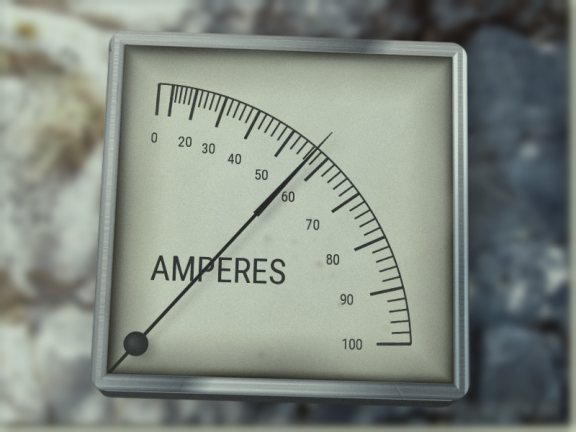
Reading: {"value": 57, "unit": "A"}
